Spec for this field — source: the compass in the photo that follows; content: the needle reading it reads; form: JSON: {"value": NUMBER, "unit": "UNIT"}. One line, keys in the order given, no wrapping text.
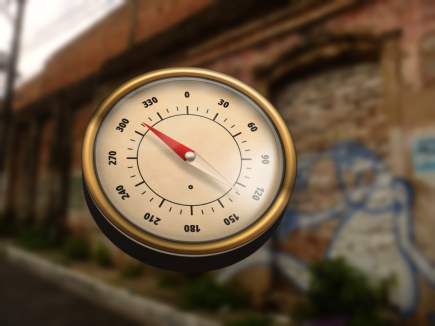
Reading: {"value": 310, "unit": "°"}
